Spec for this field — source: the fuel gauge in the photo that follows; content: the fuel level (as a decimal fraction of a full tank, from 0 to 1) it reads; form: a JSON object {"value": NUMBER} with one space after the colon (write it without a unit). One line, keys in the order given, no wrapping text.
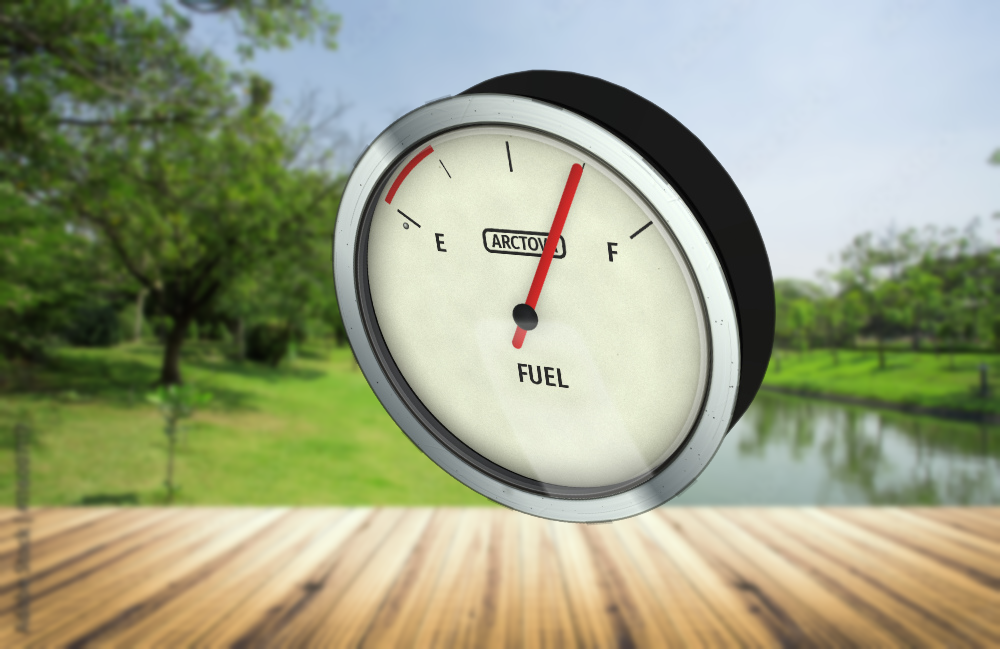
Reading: {"value": 0.75}
